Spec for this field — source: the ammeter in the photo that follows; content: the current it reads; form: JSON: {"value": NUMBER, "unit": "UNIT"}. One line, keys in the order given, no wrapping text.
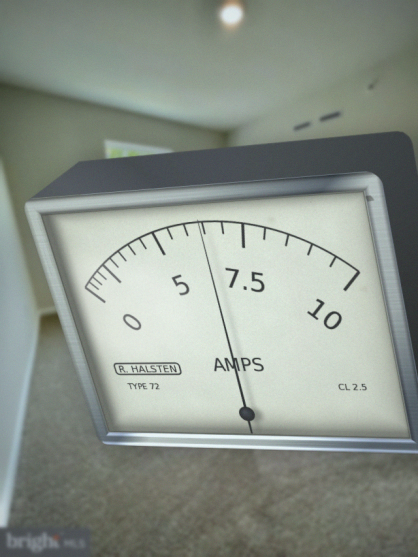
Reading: {"value": 6.5, "unit": "A"}
